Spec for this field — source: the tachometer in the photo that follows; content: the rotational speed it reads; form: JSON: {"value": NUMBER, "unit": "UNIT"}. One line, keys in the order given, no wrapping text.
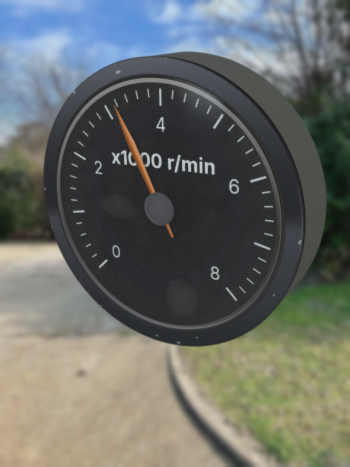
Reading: {"value": 3200, "unit": "rpm"}
